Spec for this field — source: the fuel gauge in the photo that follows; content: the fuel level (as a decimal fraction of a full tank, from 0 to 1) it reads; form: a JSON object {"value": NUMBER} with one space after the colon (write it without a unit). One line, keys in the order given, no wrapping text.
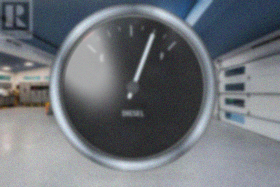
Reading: {"value": 0.75}
